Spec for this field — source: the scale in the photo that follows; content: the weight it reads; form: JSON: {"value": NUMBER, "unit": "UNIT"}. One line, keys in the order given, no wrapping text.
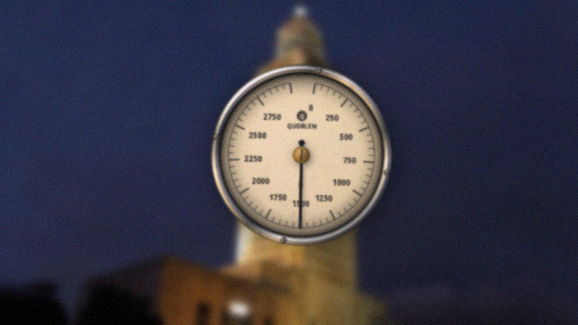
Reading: {"value": 1500, "unit": "g"}
